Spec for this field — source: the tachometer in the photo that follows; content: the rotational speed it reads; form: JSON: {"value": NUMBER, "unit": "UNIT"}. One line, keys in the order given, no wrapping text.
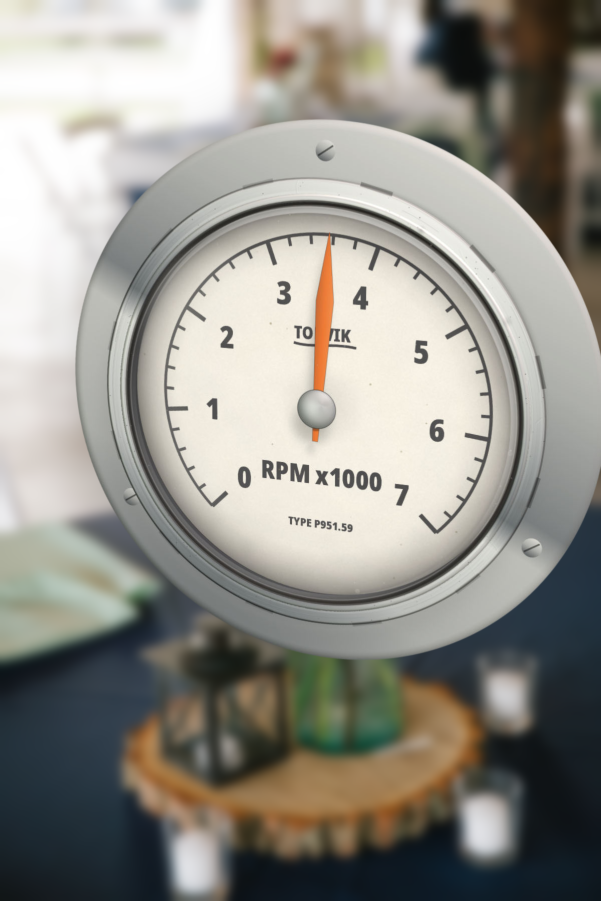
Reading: {"value": 3600, "unit": "rpm"}
